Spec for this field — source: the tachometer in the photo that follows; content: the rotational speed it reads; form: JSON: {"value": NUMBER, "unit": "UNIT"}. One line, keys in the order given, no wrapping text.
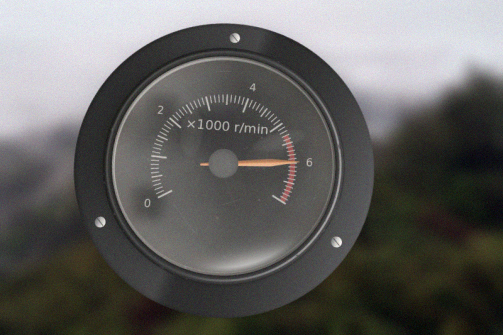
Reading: {"value": 6000, "unit": "rpm"}
